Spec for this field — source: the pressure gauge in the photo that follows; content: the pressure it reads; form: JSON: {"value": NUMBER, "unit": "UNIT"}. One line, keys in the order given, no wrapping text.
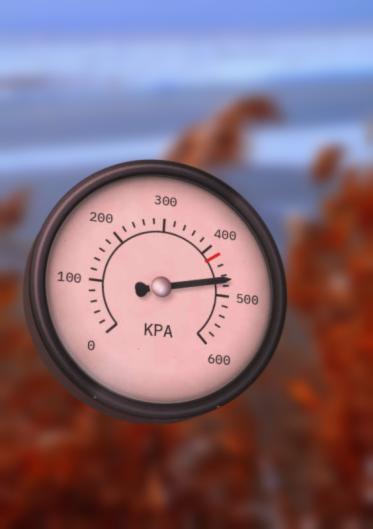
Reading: {"value": 470, "unit": "kPa"}
